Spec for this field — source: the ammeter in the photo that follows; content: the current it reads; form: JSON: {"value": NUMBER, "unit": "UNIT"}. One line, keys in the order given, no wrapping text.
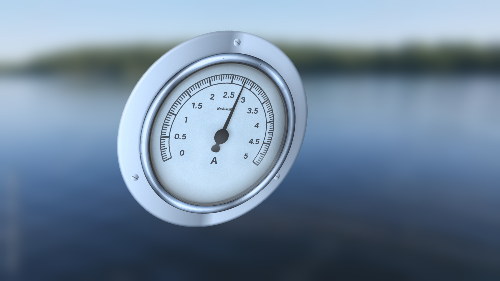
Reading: {"value": 2.75, "unit": "A"}
